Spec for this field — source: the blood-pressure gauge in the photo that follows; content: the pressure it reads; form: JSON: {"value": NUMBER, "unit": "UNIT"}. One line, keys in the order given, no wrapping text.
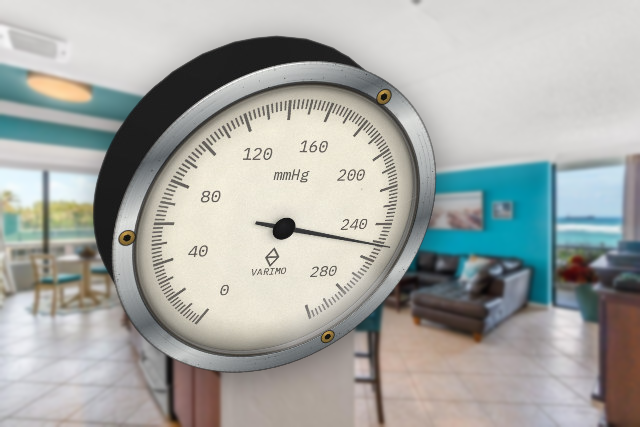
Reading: {"value": 250, "unit": "mmHg"}
